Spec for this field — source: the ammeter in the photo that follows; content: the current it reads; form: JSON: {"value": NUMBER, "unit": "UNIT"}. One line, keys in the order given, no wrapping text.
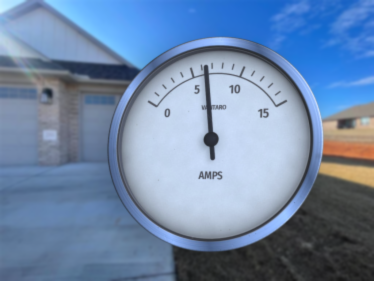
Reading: {"value": 6.5, "unit": "A"}
